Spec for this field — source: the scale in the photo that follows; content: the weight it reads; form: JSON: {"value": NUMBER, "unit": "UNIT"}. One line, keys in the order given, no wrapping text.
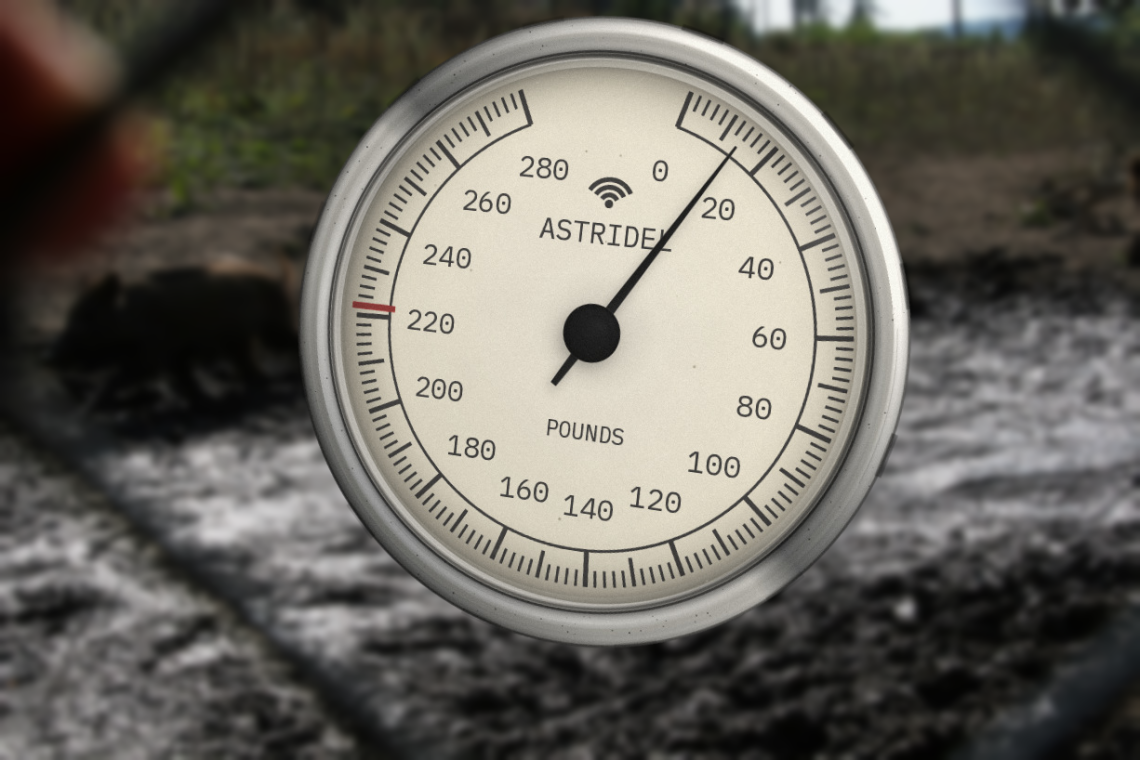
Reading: {"value": 14, "unit": "lb"}
